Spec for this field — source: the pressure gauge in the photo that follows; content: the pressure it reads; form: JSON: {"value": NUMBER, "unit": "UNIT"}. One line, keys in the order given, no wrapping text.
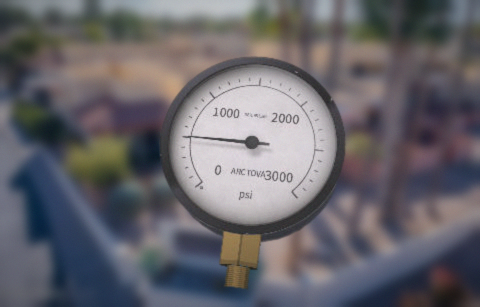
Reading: {"value": 500, "unit": "psi"}
